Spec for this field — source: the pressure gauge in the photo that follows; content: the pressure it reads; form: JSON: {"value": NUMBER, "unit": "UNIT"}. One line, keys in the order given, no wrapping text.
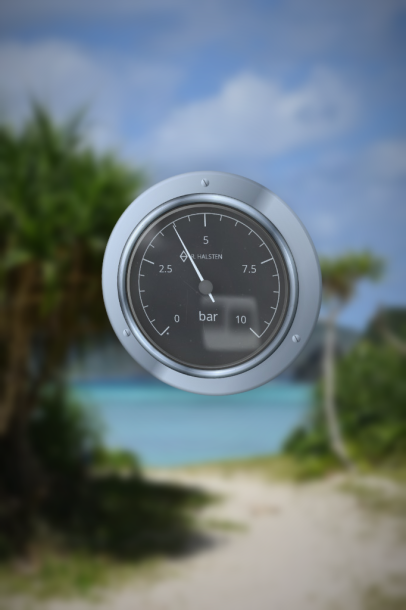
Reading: {"value": 4, "unit": "bar"}
